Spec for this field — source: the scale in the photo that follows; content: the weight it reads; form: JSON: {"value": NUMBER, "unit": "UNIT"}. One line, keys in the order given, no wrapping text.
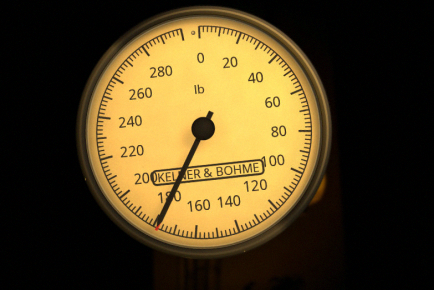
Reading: {"value": 178, "unit": "lb"}
